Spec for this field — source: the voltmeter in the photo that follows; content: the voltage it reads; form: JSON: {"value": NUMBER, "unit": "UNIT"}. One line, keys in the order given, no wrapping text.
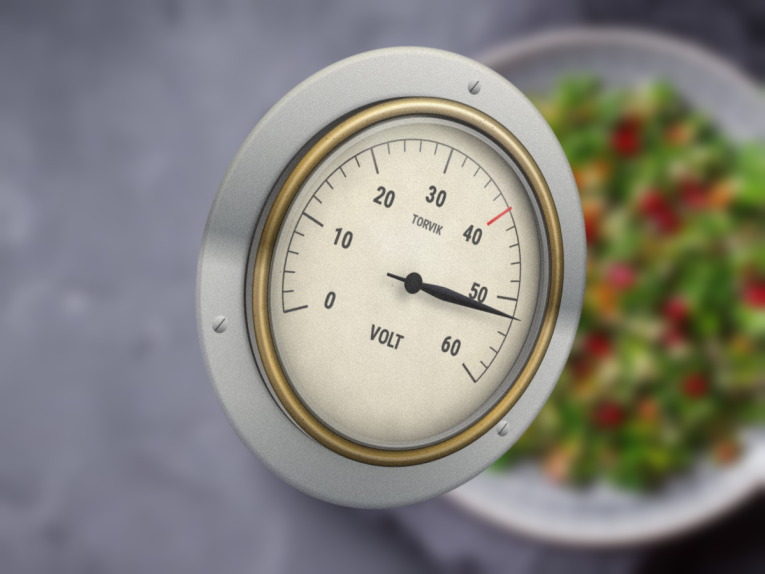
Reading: {"value": 52, "unit": "V"}
